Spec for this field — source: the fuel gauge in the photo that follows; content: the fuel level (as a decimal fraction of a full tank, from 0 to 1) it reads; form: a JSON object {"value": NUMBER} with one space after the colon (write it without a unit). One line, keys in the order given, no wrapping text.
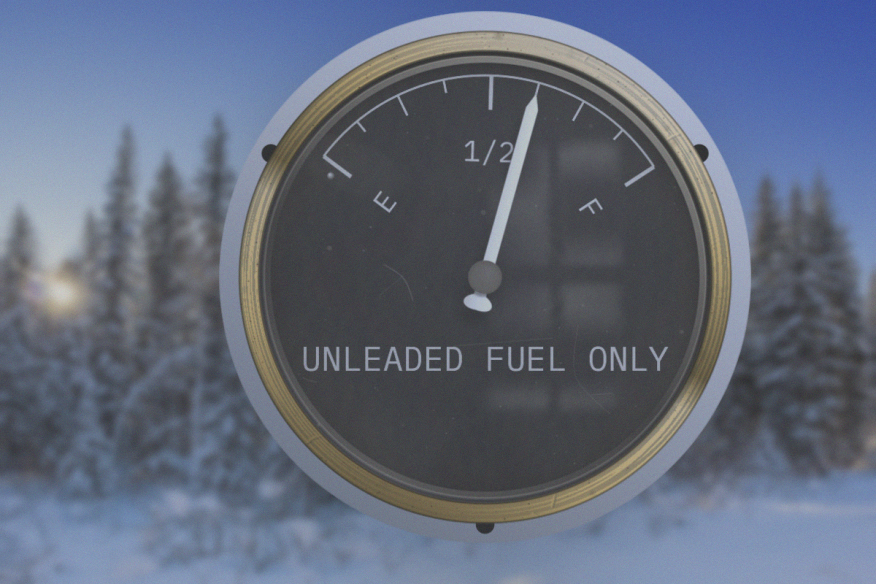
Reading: {"value": 0.625}
